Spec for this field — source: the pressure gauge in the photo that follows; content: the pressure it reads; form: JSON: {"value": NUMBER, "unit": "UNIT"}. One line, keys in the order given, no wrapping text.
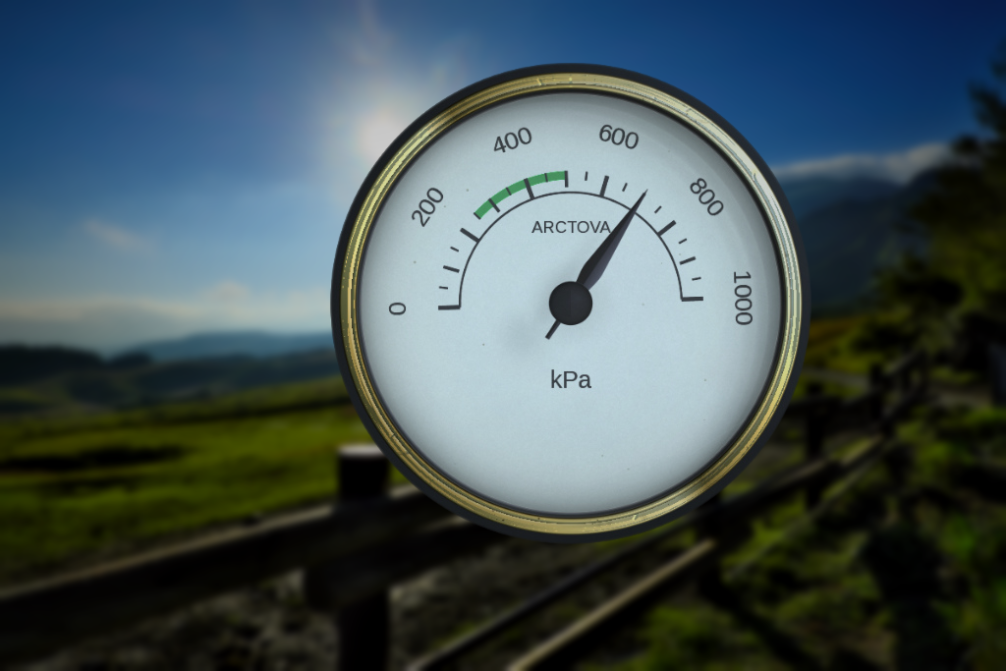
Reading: {"value": 700, "unit": "kPa"}
